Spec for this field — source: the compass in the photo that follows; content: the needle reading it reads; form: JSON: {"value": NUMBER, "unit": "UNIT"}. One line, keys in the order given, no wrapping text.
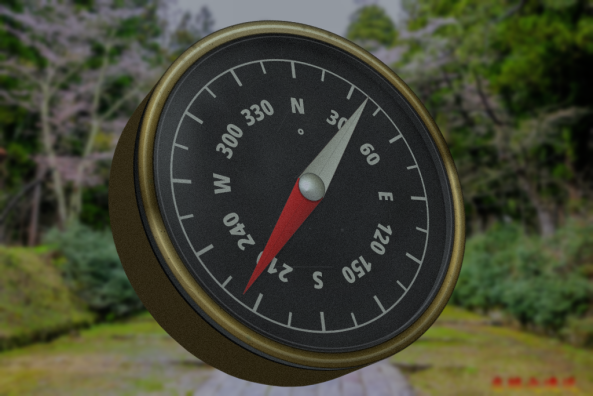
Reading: {"value": 217.5, "unit": "°"}
